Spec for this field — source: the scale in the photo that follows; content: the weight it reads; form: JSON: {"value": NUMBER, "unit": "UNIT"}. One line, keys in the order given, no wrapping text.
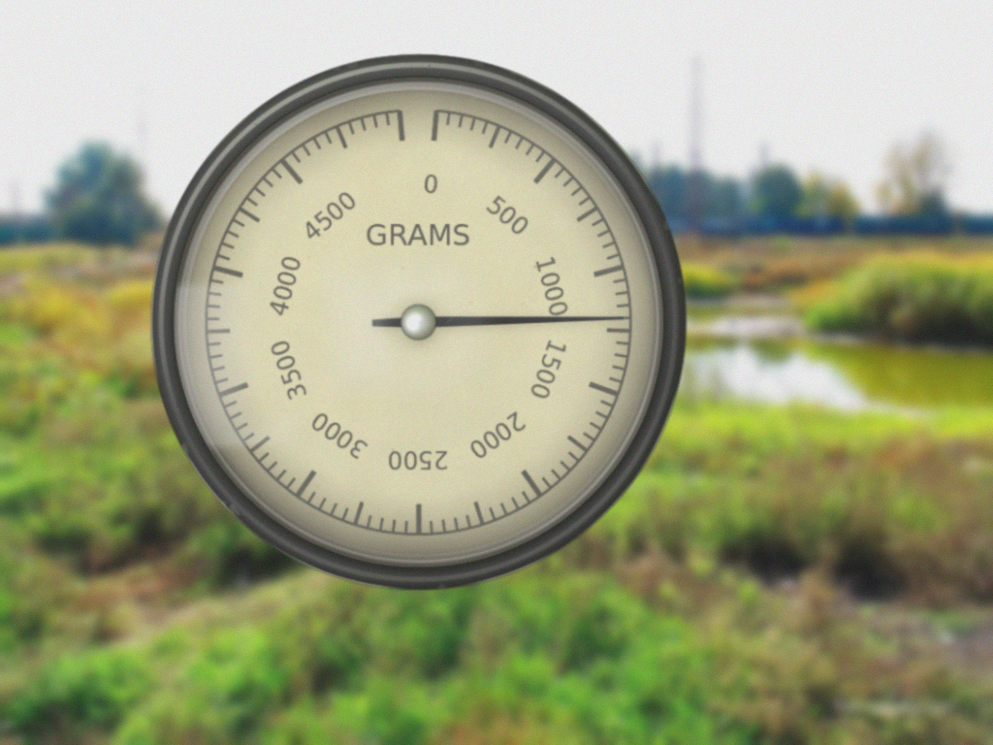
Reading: {"value": 1200, "unit": "g"}
